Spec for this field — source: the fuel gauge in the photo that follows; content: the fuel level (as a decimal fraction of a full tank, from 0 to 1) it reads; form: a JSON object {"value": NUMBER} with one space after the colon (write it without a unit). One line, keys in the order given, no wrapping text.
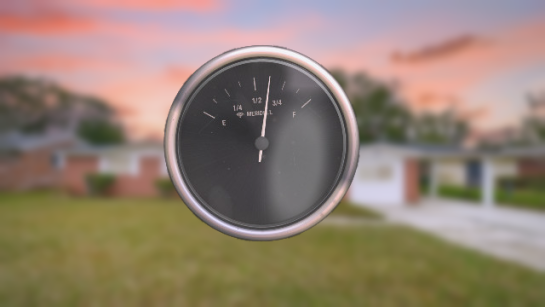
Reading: {"value": 0.625}
